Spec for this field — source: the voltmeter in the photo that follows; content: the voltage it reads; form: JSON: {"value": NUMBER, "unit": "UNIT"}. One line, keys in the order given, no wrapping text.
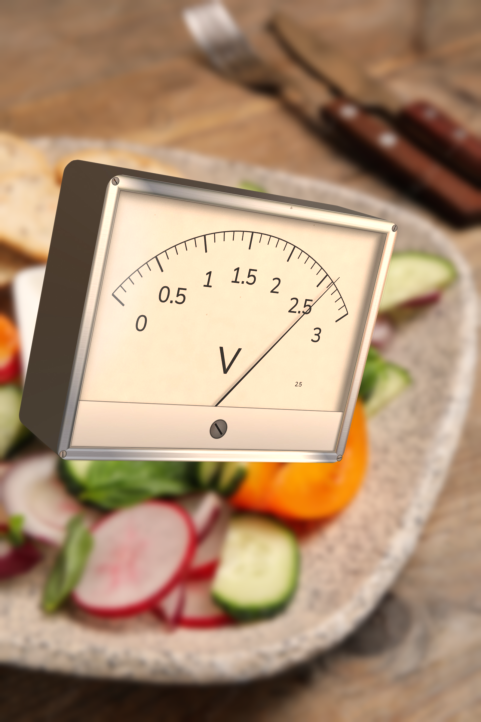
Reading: {"value": 2.6, "unit": "V"}
